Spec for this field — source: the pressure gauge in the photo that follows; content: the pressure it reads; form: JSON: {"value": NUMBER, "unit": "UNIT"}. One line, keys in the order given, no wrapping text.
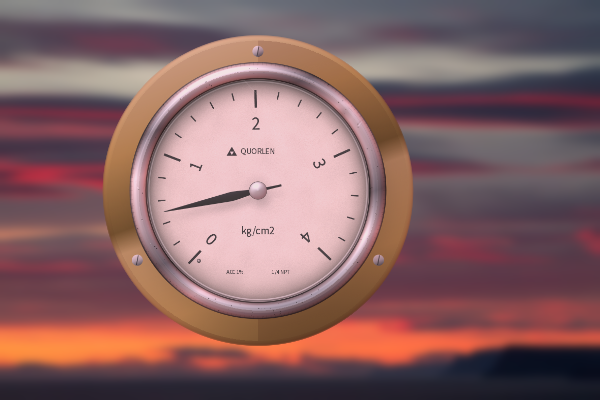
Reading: {"value": 0.5, "unit": "kg/cm²"}
